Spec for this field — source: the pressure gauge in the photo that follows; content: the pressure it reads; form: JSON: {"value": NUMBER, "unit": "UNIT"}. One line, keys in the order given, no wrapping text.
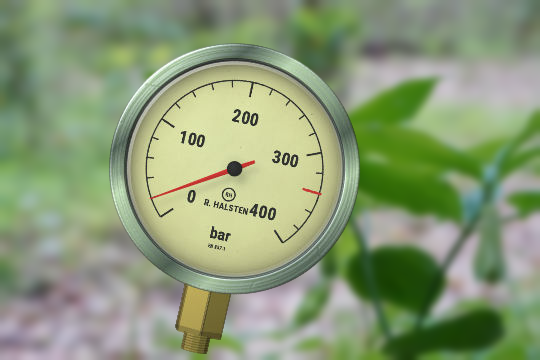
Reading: {"value": 20, "unit": "bar"}
